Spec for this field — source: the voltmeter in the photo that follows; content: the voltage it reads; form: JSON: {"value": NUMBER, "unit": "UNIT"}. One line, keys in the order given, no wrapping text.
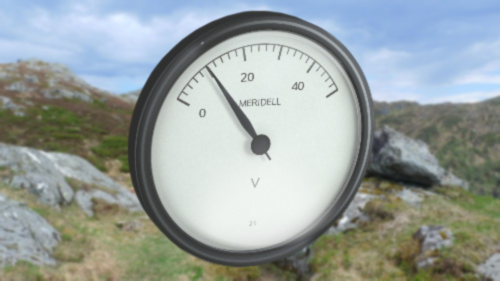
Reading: {"value": 10, "unit": "V"}
